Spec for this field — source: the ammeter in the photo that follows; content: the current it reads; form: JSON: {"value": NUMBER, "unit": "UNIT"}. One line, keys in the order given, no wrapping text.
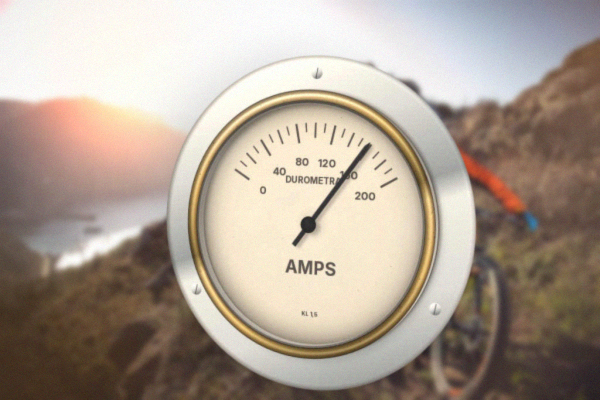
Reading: {"value": 160, "unit": "A"}
